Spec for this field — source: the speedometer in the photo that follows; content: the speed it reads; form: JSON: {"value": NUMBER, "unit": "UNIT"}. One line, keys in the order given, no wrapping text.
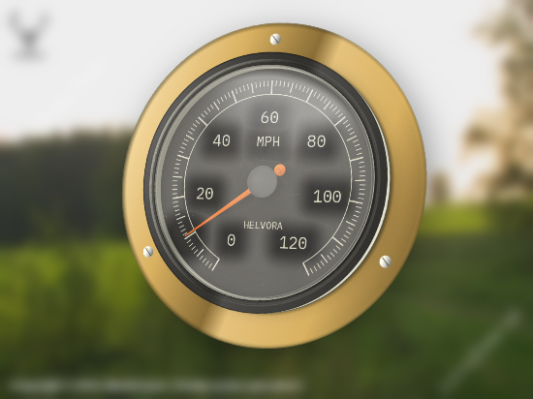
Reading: {"value": 10, "unit": "mph"}
